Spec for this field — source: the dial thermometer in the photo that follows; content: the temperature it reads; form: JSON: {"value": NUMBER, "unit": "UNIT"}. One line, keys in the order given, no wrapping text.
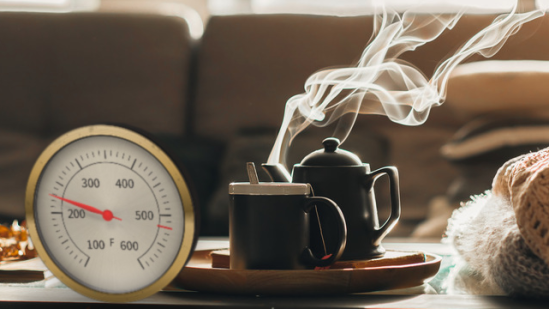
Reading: {"value": 230, "unit": "°F"}
